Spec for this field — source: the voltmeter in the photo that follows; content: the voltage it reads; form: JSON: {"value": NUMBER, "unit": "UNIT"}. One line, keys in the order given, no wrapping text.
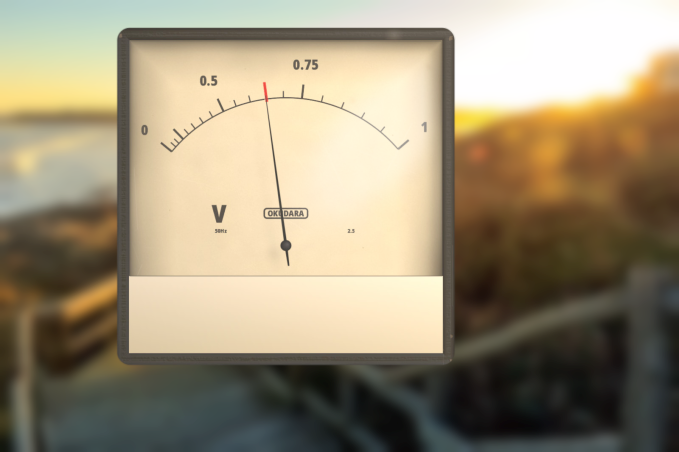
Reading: {"value": 0.65, "unit": "V"}
